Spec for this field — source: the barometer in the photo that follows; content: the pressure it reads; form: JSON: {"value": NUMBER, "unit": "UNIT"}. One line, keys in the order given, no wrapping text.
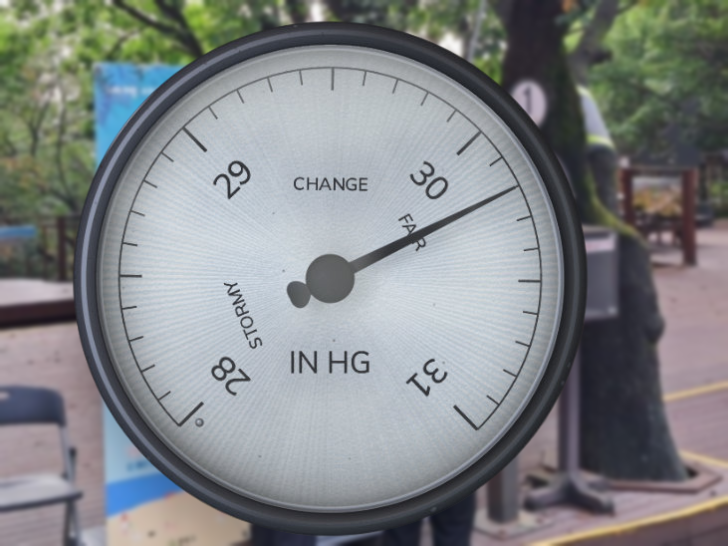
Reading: {"value": 30.2, "unit": "inHg"}
